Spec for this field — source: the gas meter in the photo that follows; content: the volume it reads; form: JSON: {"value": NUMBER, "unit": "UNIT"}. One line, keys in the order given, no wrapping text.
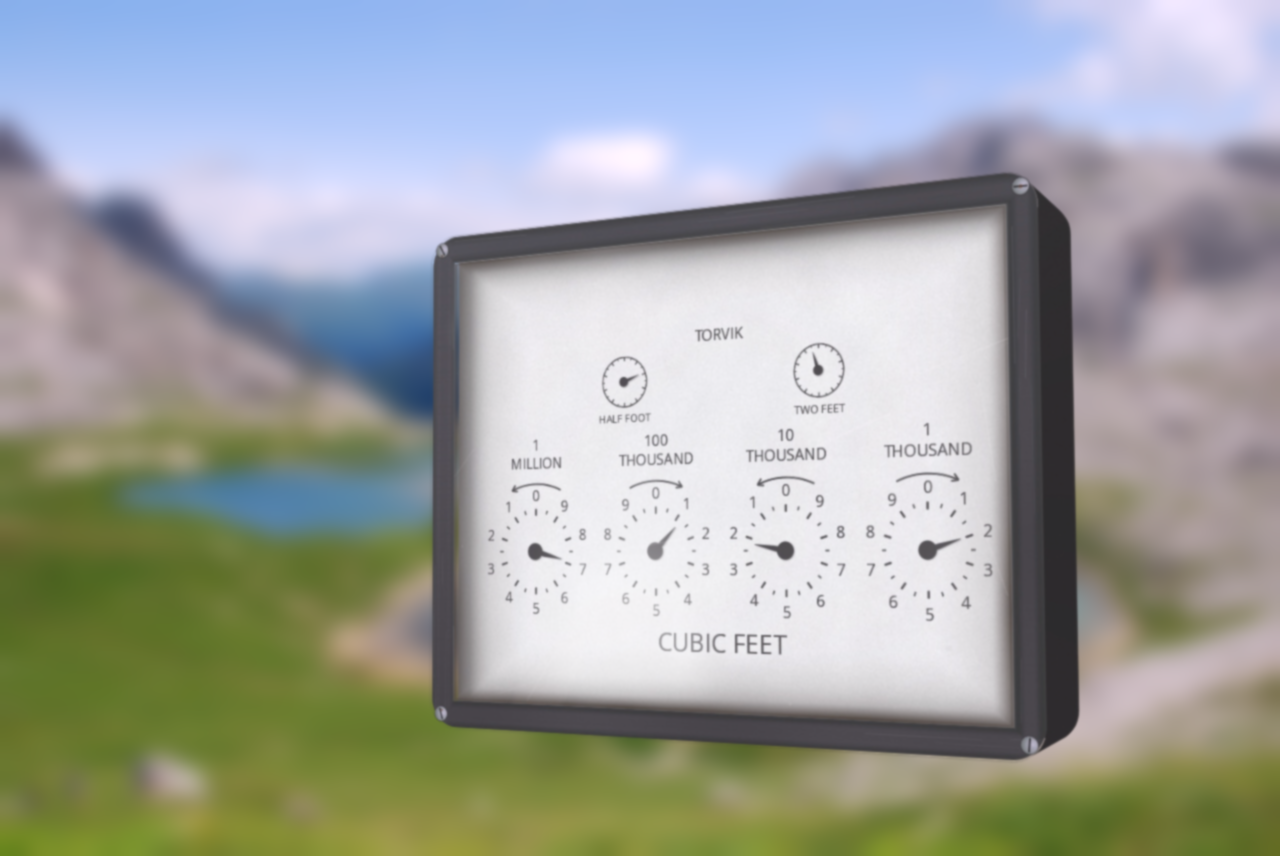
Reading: {"value": 712200, "unit": "ft³"}
